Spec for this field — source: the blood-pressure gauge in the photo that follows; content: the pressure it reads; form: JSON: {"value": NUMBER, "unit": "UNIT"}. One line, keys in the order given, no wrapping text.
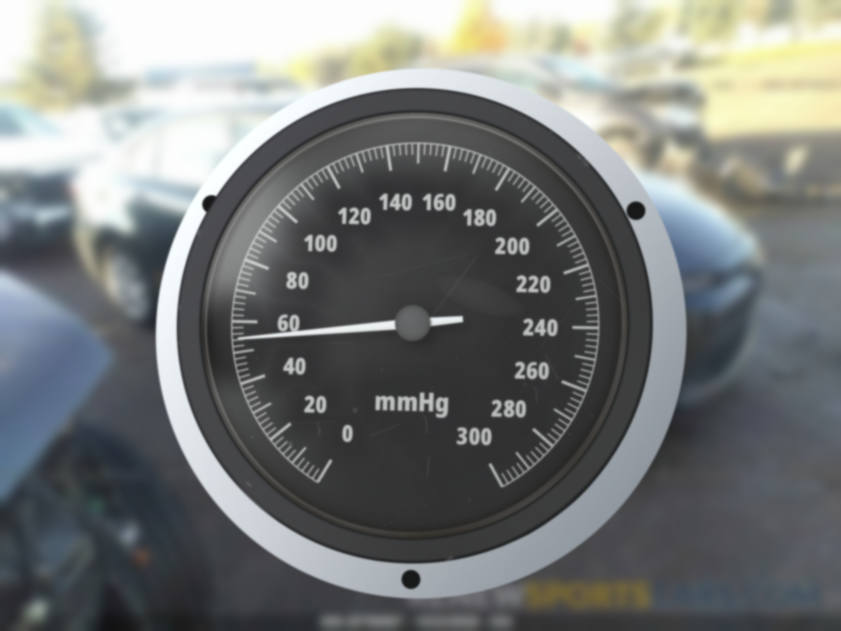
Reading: {"value": 54, "unit": "mmHg"}
